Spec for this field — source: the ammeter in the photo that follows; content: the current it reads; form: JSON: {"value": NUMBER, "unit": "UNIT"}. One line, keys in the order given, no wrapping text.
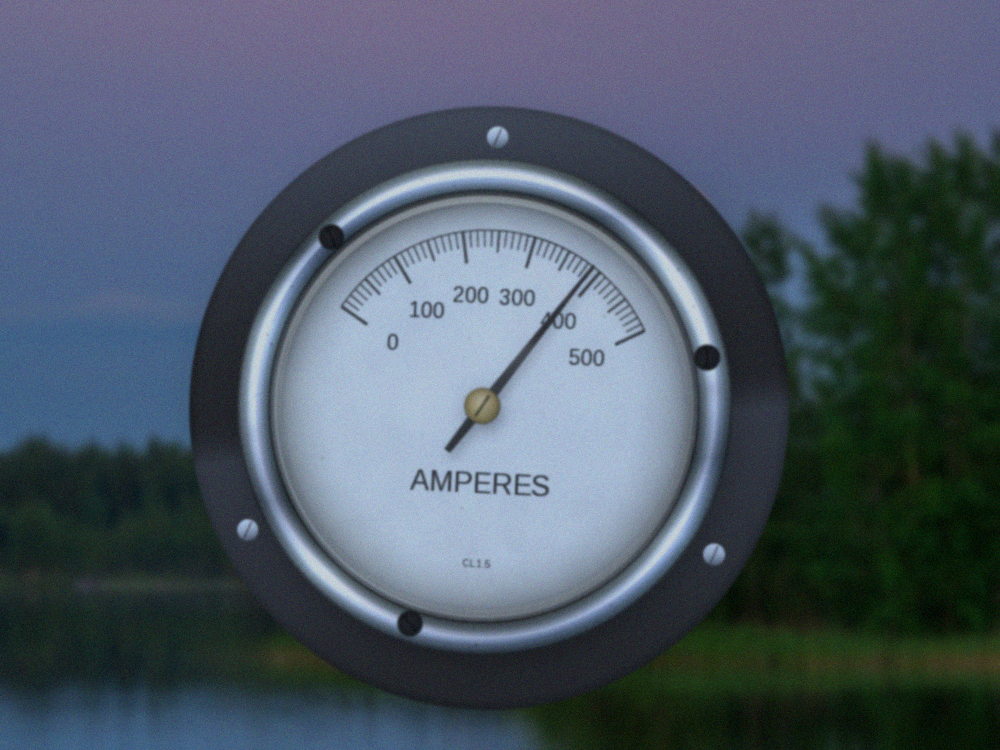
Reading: {"value": 390, "unit": "A"}
